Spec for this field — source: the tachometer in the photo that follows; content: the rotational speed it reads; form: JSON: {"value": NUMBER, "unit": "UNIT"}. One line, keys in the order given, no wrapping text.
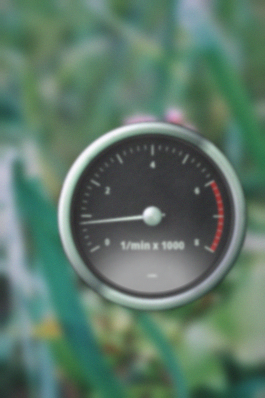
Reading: {"value": 800, "unit": "rpm"}
